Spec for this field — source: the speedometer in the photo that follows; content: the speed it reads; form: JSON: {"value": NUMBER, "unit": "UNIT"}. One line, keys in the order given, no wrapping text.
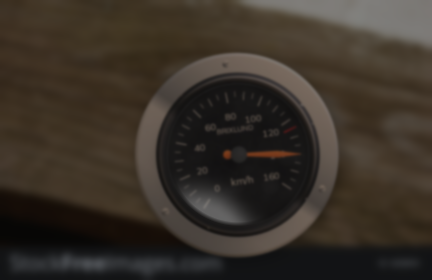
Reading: {"value": 140, "unit": "km/h"}
